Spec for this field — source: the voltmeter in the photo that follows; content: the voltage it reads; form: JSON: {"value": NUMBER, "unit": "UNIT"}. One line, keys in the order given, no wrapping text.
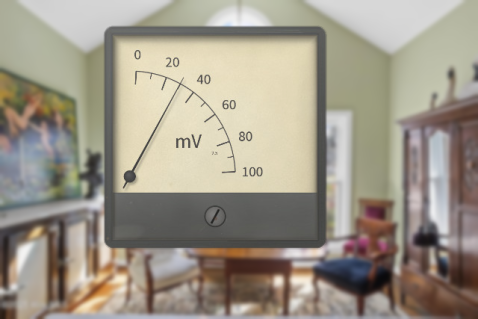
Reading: {"value": 30, "unit": "mV"}
